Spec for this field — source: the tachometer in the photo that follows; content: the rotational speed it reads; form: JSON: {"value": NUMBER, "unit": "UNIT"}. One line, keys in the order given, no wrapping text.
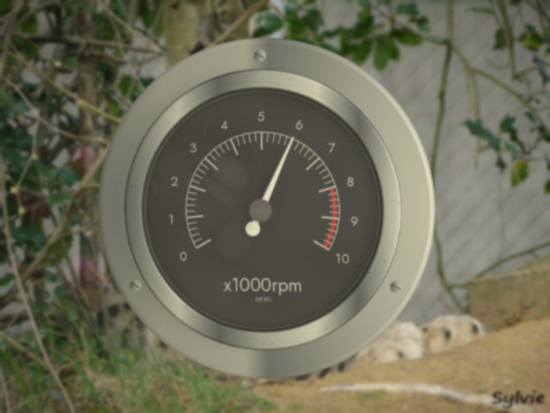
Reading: {"value": 6000, "unit": "rpm"}
